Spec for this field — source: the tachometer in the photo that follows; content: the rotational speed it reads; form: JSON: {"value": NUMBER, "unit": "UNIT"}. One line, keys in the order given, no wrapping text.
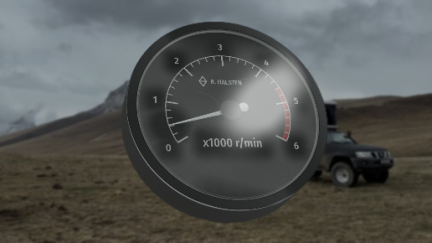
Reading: {"value": 400, "unit": "rpm"}
